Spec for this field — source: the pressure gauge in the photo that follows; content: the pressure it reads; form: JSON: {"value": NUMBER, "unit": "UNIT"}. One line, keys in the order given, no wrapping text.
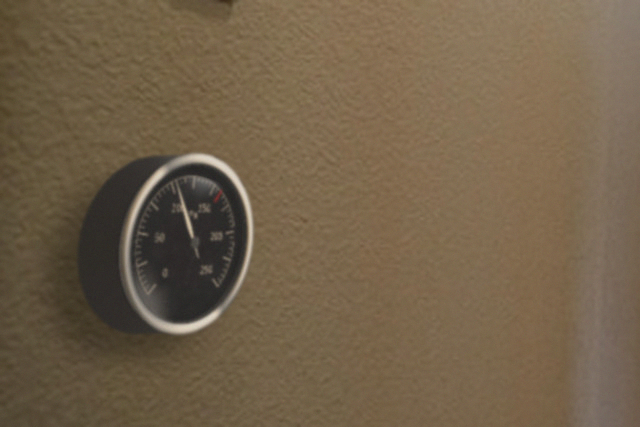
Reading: {"value": 100, "unit": "kPa"}
